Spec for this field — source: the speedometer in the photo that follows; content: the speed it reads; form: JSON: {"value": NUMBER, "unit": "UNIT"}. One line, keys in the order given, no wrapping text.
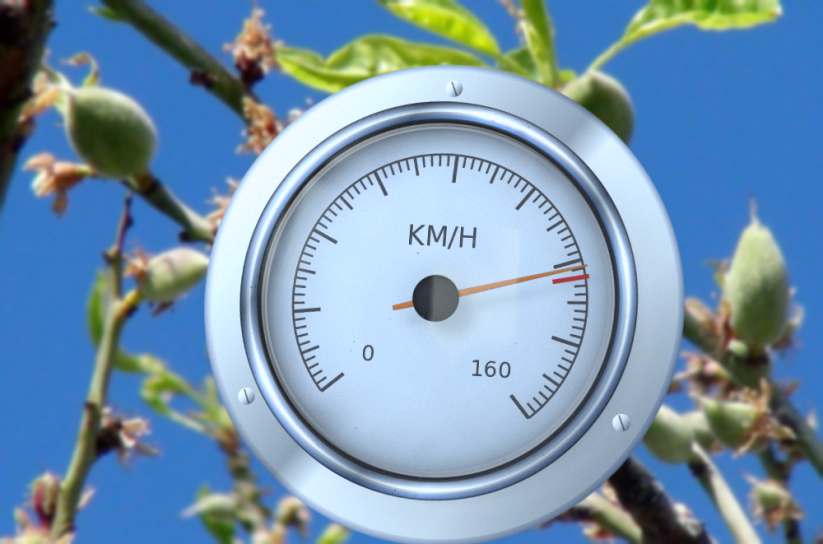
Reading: {"value": 122, "unit": "km/h"}
